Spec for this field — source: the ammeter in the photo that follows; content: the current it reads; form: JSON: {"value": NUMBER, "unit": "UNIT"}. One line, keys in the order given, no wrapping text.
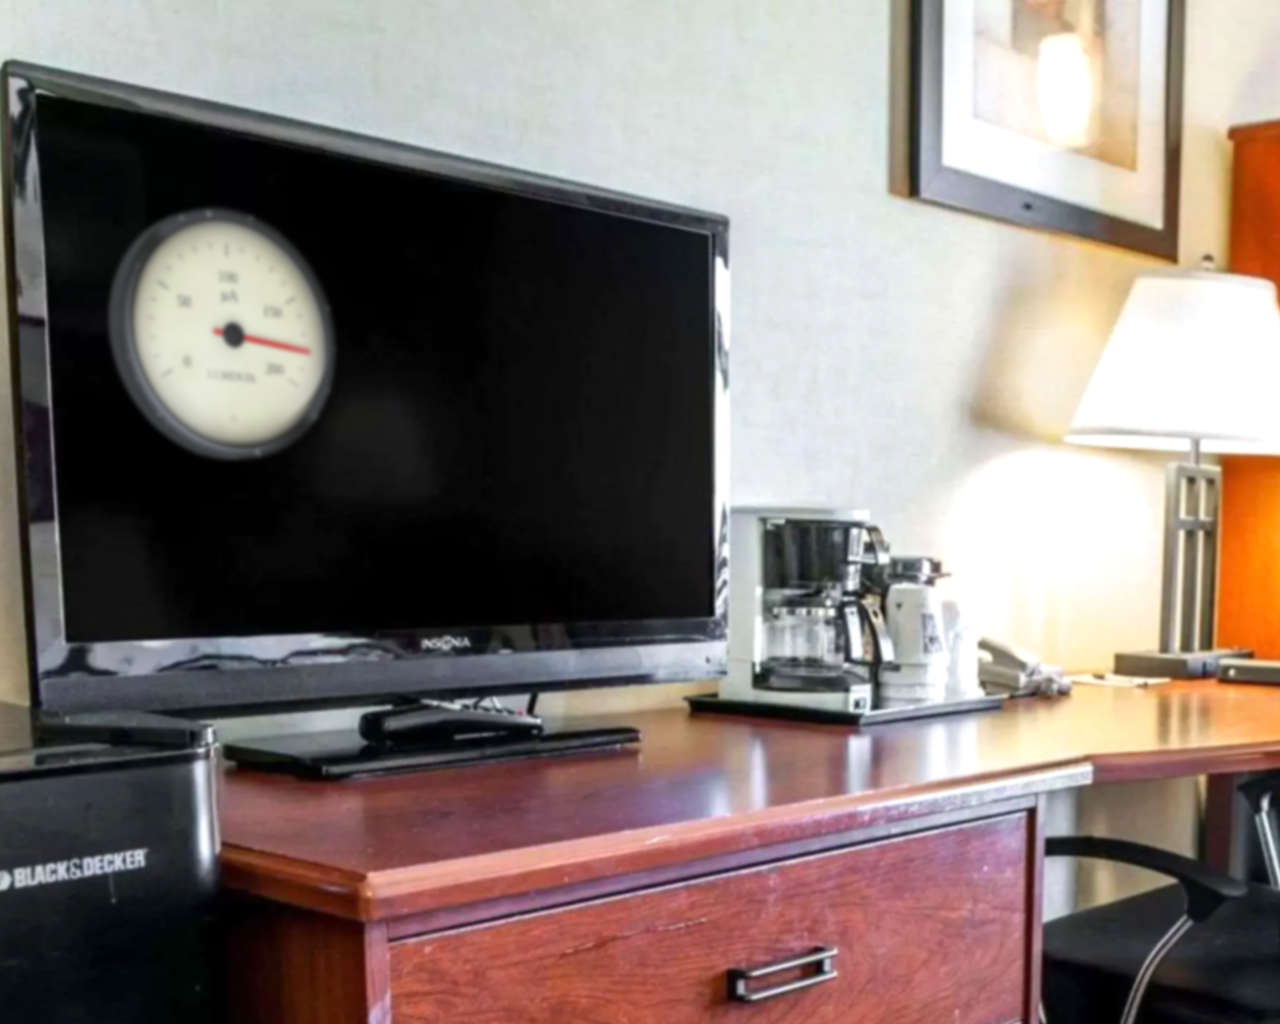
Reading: {"value": 180, "unit": "µA"}
